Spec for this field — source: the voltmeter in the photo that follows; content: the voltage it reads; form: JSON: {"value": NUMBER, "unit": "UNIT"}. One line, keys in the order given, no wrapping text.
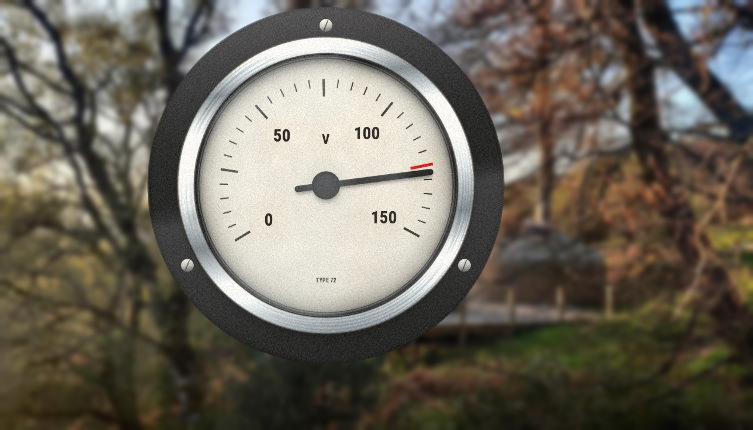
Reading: {"value": 127.5, "unit": "V"}
